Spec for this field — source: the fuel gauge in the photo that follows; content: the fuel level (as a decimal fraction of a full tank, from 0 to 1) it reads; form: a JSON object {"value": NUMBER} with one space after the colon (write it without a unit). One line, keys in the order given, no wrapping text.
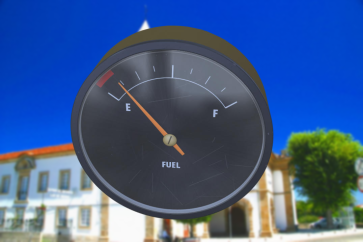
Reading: {"value": 0.125}
